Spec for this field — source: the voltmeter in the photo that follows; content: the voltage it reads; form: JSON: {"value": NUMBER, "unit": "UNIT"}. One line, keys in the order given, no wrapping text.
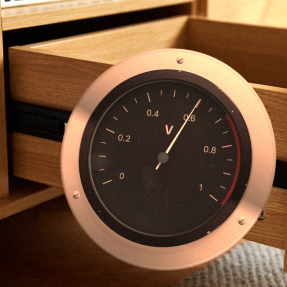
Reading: {"value": 0.6, "unit": "V"}
